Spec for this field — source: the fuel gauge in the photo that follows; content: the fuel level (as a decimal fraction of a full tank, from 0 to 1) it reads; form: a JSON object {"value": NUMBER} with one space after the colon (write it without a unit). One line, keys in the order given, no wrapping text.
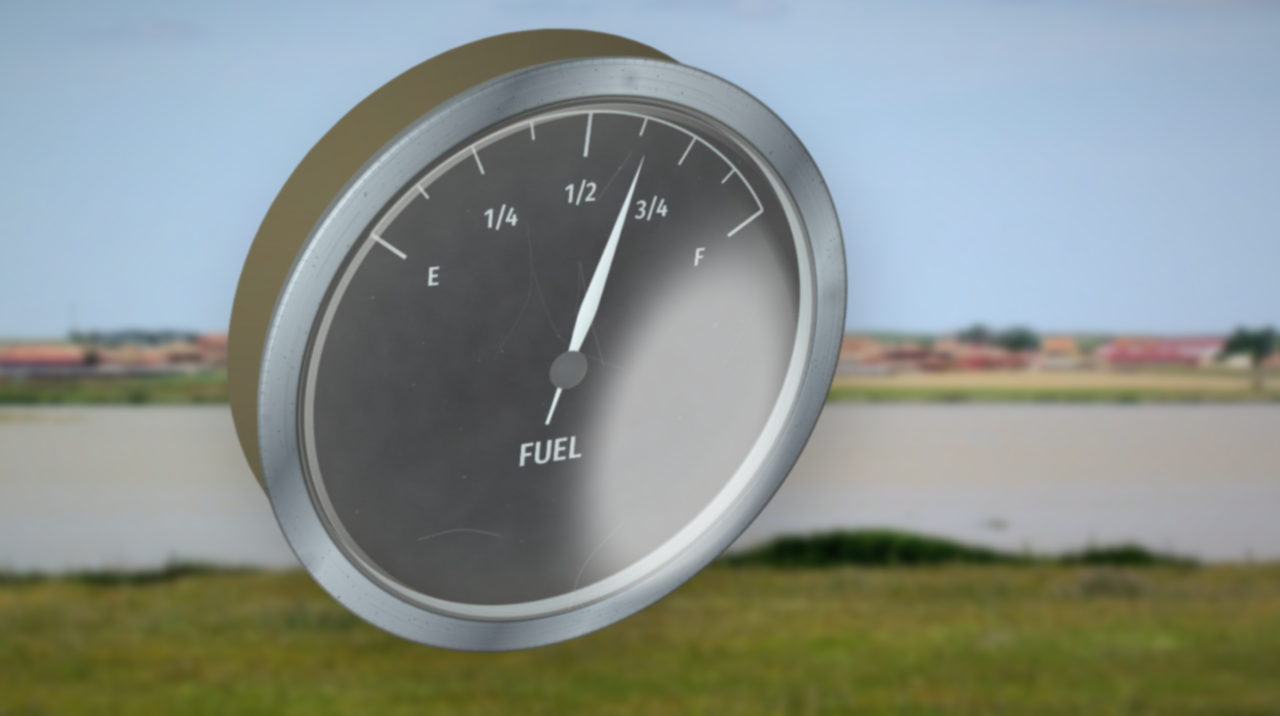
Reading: {"value": 0.625}
